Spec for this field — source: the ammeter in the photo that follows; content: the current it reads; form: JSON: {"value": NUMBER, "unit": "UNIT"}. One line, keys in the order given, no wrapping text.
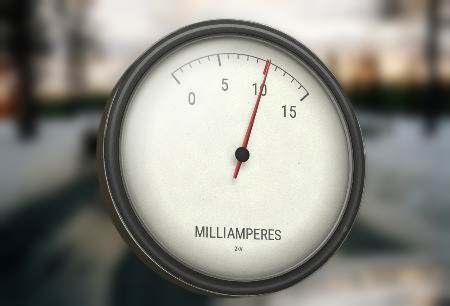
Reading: {"value": 10, "unit": "mA"}
